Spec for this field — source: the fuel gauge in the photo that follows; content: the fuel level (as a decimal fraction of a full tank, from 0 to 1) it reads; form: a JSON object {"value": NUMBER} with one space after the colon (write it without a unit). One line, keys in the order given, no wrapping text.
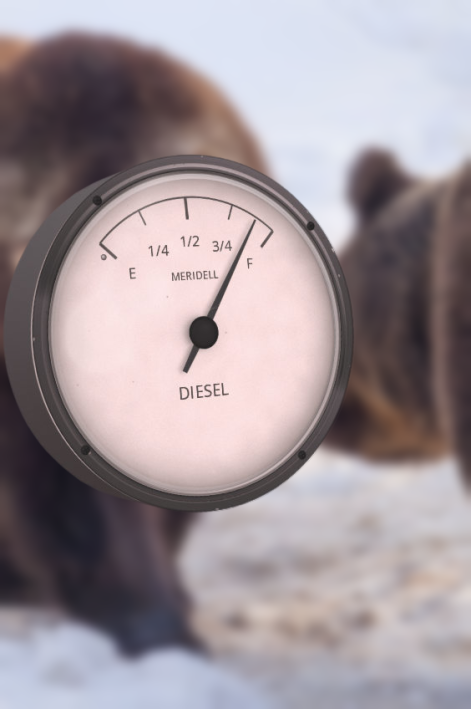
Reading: {"value": 0.875}
